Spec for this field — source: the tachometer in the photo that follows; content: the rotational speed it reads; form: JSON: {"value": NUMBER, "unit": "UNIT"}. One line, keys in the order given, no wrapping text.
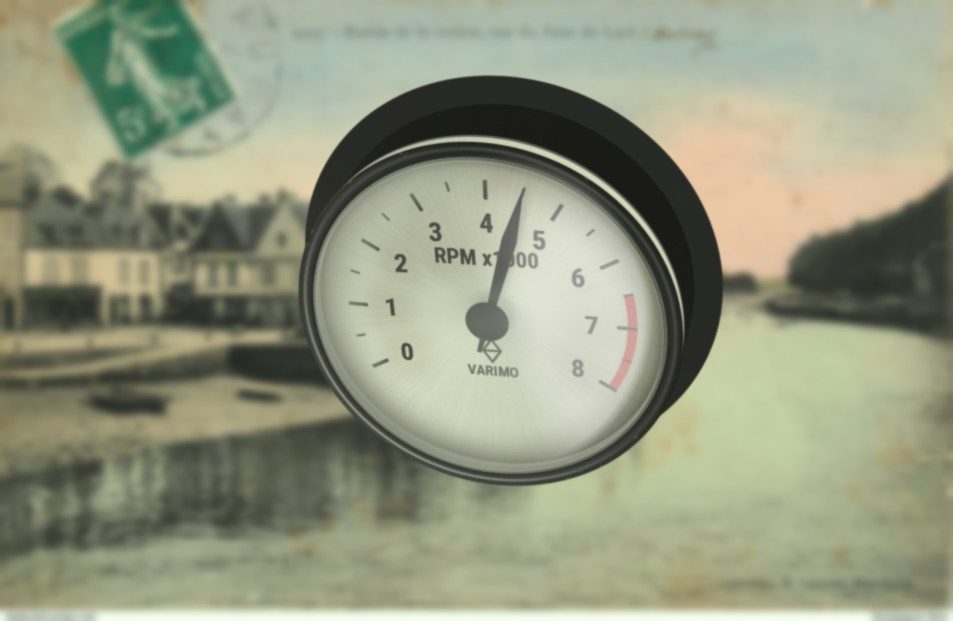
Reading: {"value": 4500, "unit": "rpm"}
